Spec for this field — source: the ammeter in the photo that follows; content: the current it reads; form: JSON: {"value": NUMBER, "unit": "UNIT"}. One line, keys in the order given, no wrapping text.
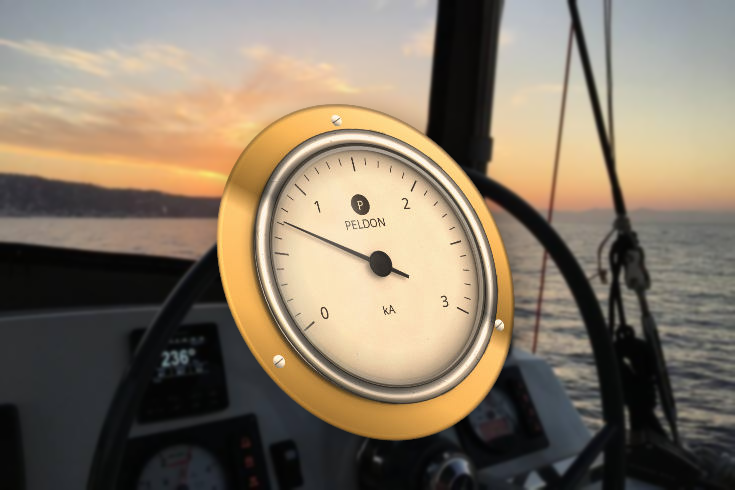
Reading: {"value": 0.7, "unit": "kA"}
